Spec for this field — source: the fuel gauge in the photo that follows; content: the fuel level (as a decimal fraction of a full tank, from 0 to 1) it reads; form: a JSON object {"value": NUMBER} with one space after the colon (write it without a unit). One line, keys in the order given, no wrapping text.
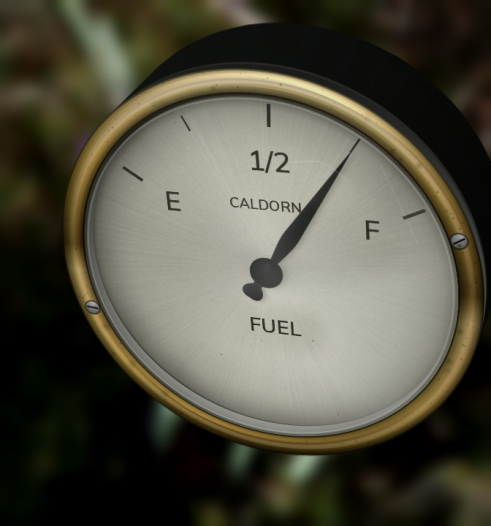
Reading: {"value": 0.75}
